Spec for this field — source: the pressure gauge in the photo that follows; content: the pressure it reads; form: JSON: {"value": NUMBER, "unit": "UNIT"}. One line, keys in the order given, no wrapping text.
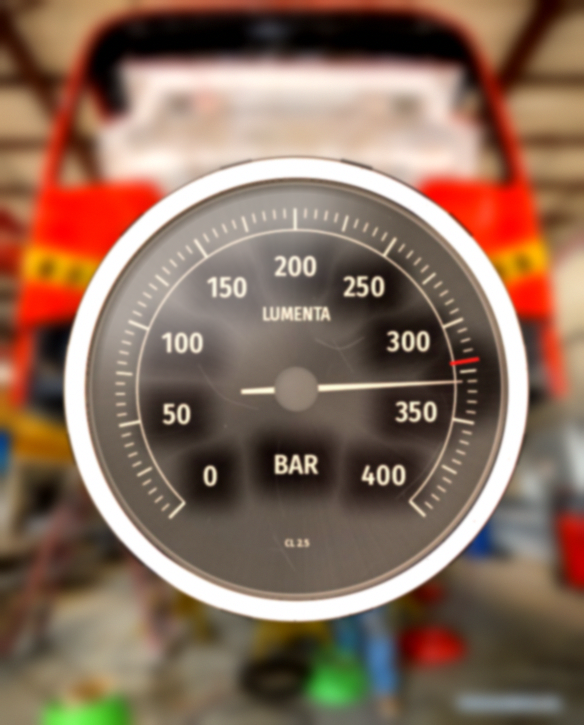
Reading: {"value": 330, "unit": "bar"}
